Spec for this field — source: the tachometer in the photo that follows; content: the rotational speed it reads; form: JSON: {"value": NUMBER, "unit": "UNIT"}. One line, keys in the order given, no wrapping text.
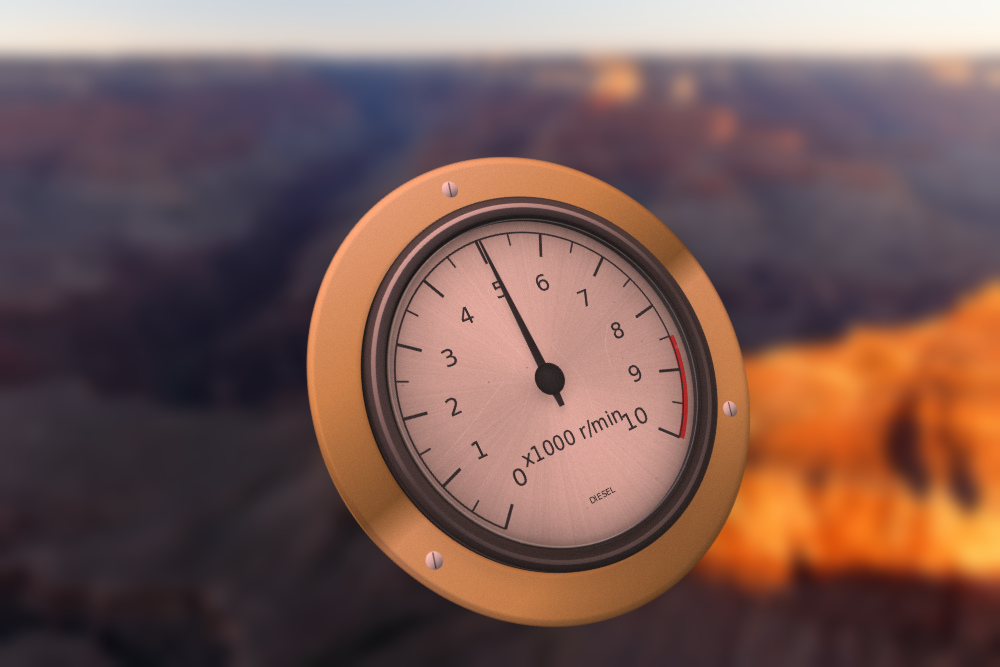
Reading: {"value": 5000, "unit": "rpm"}
